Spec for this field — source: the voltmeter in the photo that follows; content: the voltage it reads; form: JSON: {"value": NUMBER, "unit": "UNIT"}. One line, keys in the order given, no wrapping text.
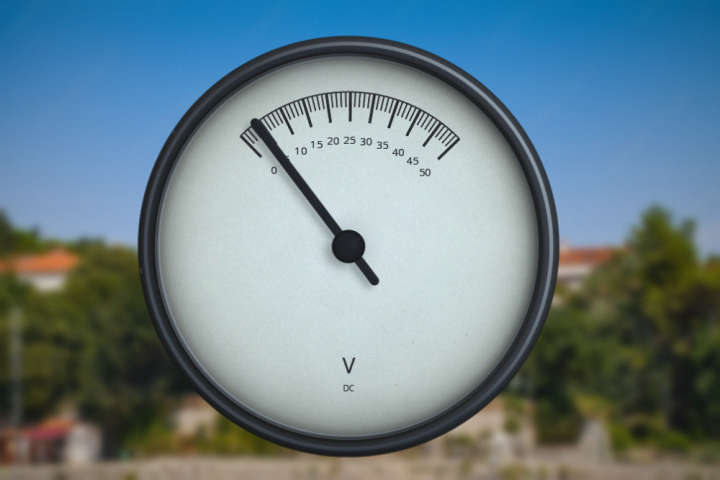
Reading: {"value": 4, "unit": "V"}
